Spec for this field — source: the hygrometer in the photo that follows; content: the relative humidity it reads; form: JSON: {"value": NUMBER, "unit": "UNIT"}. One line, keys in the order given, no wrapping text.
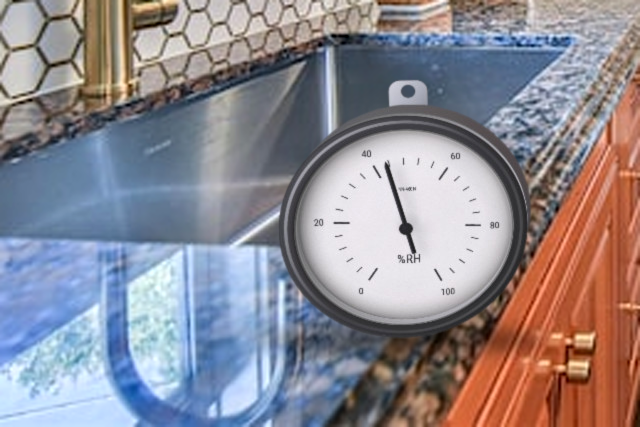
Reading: {"value": 44, "unit": "%"}
